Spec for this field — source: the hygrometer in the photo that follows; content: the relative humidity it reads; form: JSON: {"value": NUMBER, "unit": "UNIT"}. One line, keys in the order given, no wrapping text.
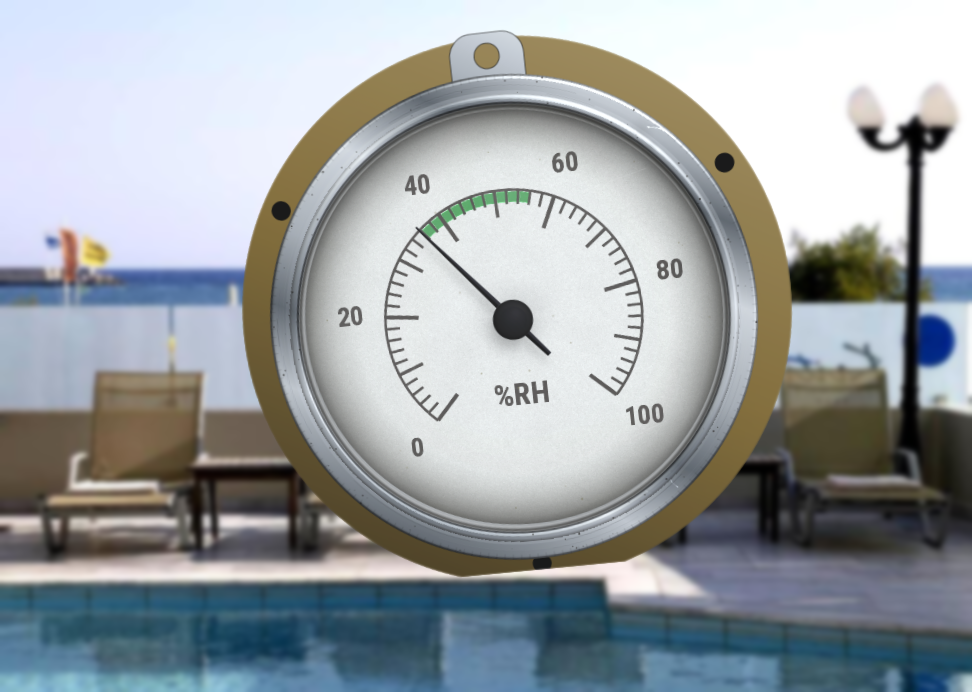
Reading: {"value": 36, "unit": "%"}
